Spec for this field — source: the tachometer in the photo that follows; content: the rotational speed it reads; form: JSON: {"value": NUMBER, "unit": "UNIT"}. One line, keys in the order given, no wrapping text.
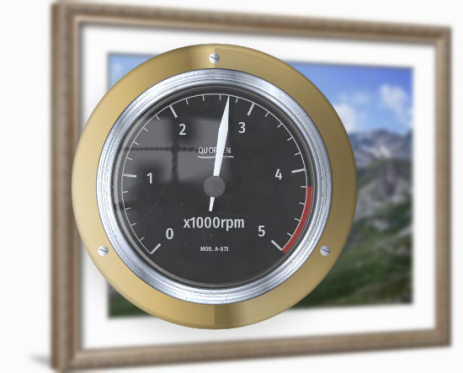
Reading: {"value": 2700, "unit": "rpm"}
